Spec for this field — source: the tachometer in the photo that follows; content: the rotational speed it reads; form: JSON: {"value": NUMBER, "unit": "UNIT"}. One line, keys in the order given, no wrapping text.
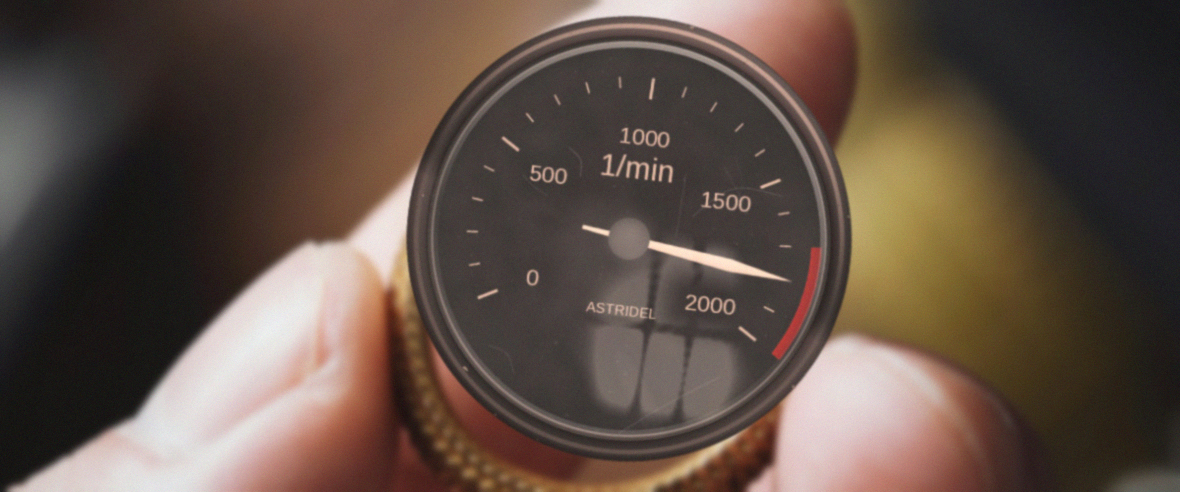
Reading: {"value": 1800, "unit": "rpm"}
